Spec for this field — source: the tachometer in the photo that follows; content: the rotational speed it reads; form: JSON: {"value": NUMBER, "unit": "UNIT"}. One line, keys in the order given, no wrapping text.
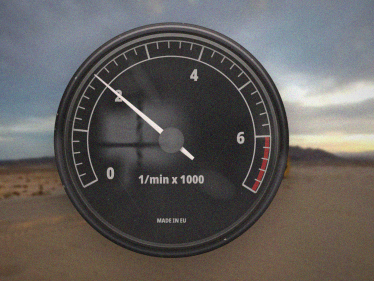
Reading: {"value": 2000, "unit": "rpm"}
